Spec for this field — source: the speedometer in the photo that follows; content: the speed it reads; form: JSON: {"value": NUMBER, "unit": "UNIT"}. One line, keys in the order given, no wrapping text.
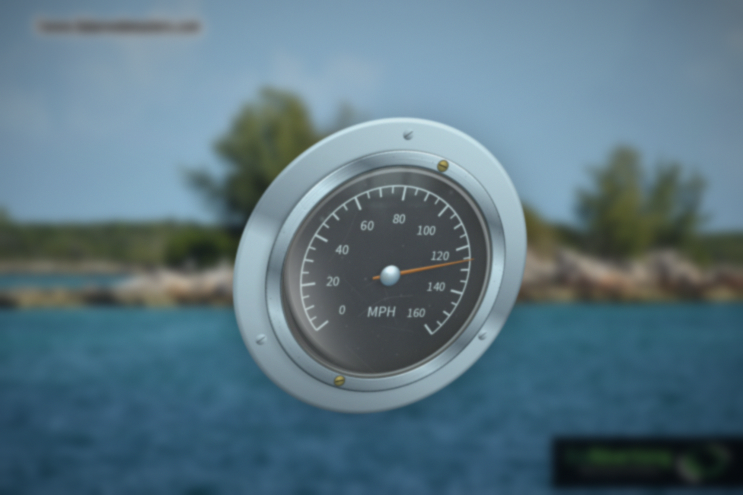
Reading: {"value": 125, "unit": "mph"}
